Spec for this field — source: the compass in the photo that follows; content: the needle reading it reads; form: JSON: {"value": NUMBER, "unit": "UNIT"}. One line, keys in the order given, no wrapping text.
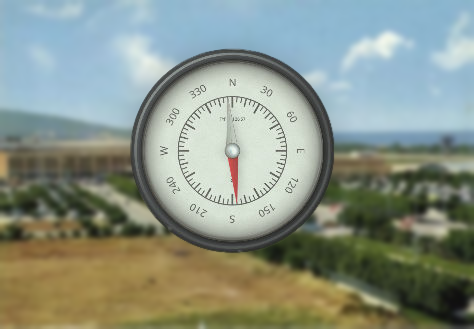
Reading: {"value": 175, "unit": "°"}
